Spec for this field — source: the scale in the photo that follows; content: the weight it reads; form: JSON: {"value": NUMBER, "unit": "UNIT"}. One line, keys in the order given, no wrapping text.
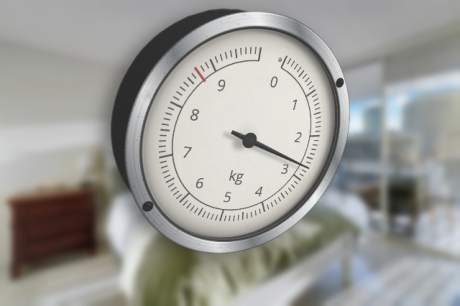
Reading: {"value": 2.7, "unit": "kg"}
